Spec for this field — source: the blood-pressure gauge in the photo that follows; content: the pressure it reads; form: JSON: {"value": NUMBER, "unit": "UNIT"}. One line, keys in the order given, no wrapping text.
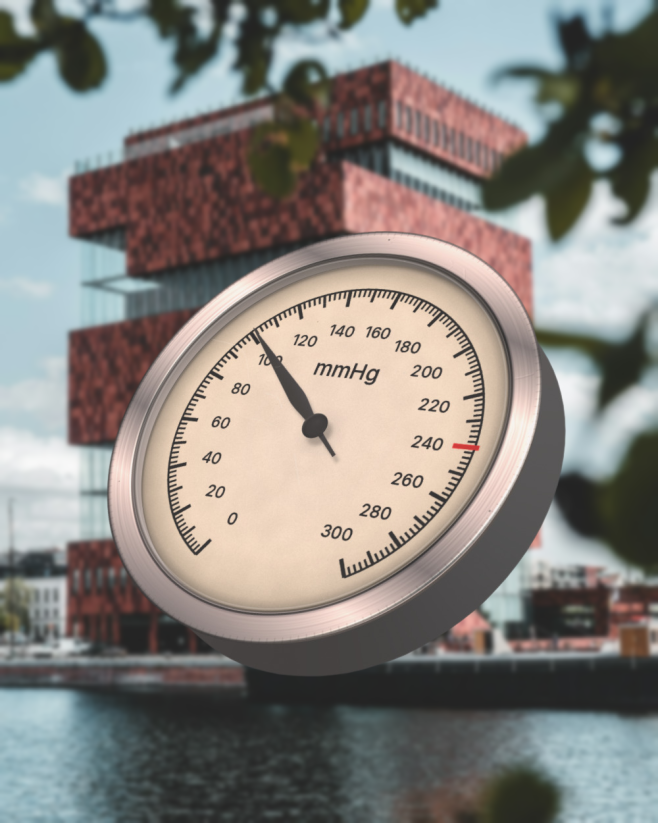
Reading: {"value": 102, "unit": "mmHg"}
